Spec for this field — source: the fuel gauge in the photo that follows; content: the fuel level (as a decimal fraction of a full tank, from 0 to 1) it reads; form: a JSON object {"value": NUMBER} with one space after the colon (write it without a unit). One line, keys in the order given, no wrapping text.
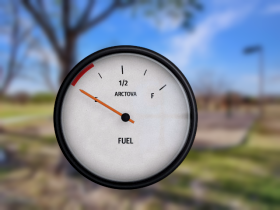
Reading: {"value": 0}
